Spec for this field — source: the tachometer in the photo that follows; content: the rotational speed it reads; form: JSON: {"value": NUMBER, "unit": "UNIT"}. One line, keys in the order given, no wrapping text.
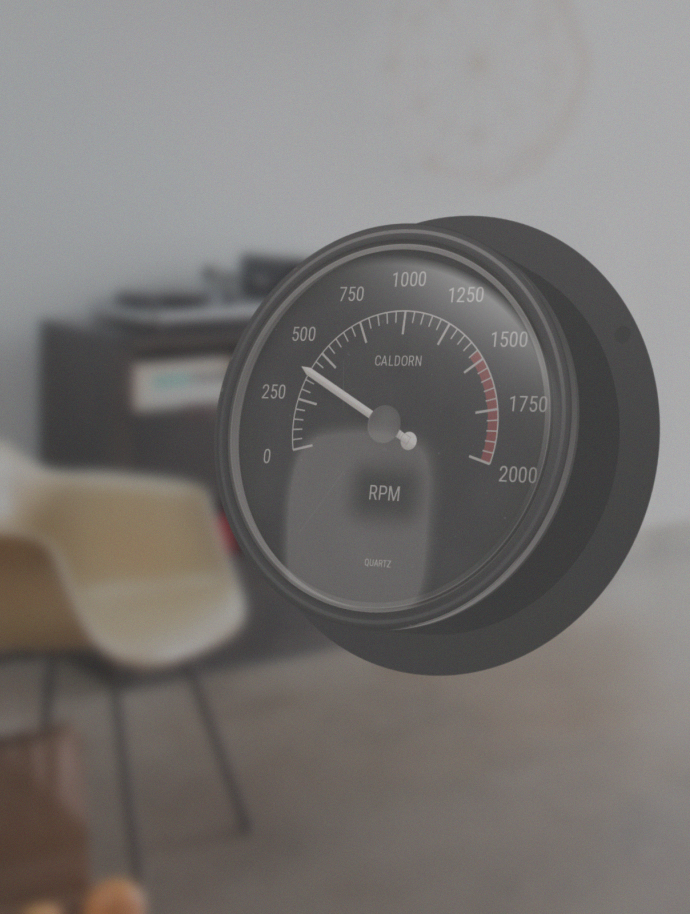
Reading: {"value": 400, "unit": "rpm"}
